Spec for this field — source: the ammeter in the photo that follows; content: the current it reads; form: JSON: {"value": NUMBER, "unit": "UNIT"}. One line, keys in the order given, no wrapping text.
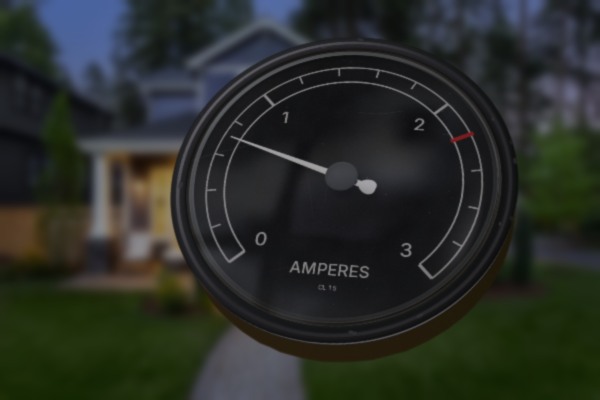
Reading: {"value": 0.7, "unit": "A"}
